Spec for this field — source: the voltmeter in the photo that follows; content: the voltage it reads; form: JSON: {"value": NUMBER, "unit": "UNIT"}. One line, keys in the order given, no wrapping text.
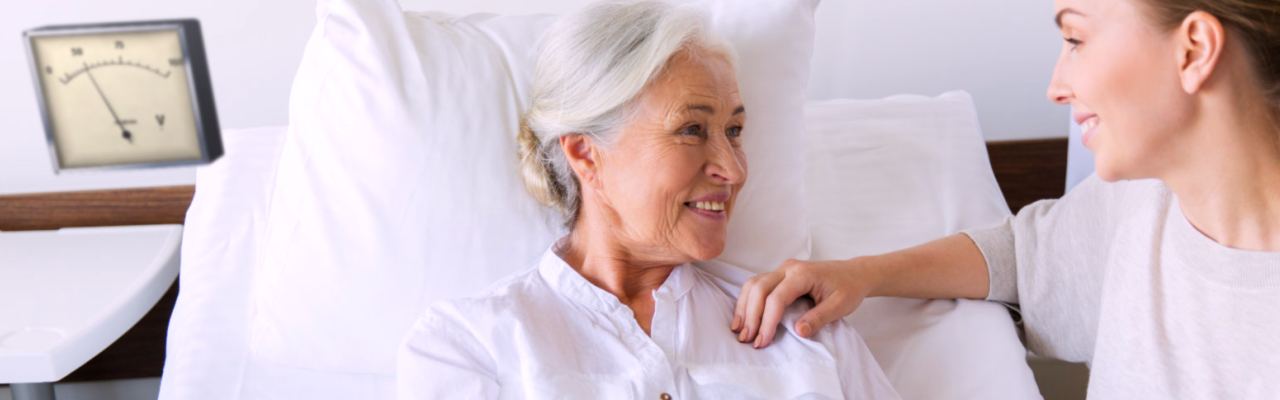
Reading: {"value": 50, "unit": "V"}
